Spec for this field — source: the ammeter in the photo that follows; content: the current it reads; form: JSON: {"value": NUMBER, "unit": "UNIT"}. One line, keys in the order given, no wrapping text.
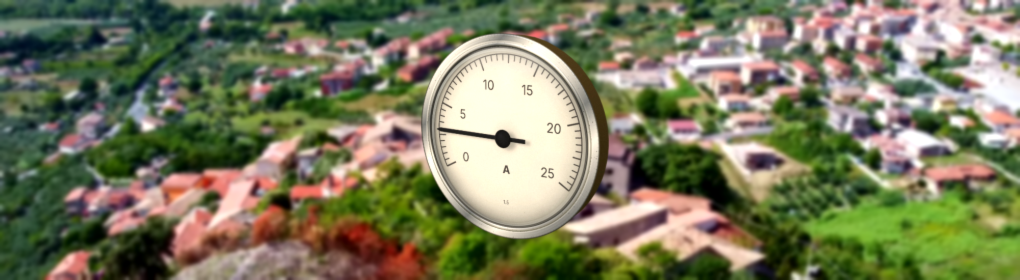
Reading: {"value": 3, "unit": "A"}
